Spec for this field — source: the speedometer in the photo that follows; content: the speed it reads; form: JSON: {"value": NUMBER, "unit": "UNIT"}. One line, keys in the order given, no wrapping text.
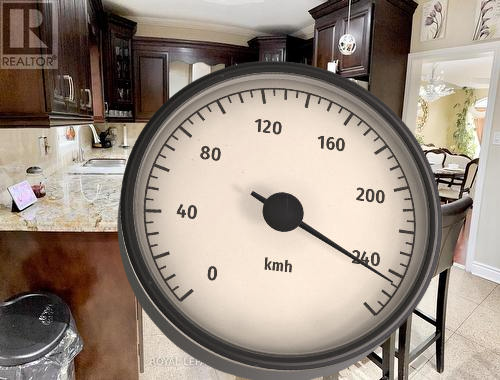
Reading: {"value": 245, "unit": "km/h"}
